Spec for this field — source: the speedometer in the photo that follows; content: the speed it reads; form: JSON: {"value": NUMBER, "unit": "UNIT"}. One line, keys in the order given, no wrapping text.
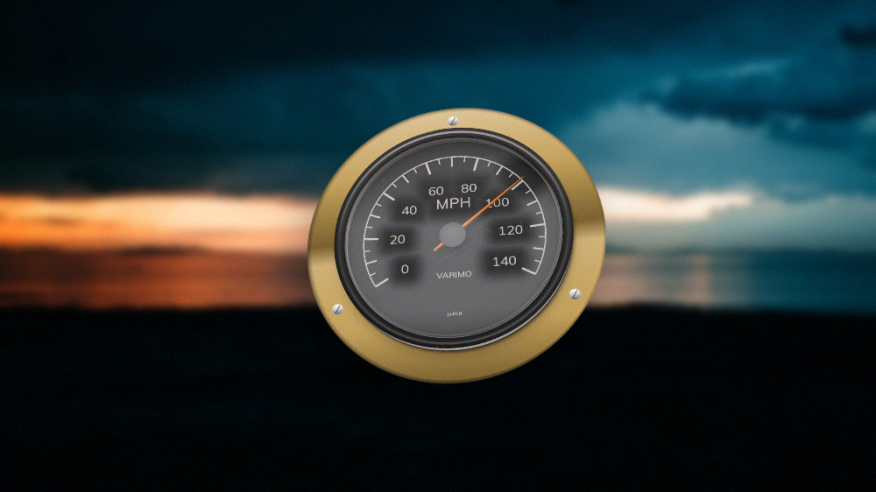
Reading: {"value": 100, "unit": "mph"}
